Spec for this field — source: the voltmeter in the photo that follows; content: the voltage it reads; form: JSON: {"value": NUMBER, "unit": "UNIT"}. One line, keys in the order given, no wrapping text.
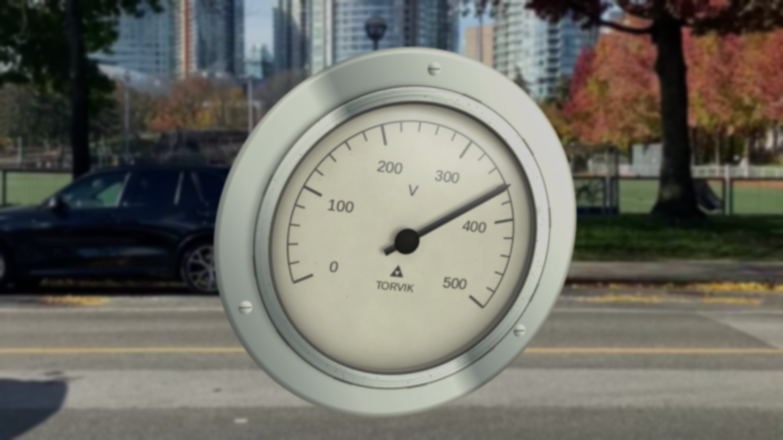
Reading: {"value": 360, "unit": "V"}
